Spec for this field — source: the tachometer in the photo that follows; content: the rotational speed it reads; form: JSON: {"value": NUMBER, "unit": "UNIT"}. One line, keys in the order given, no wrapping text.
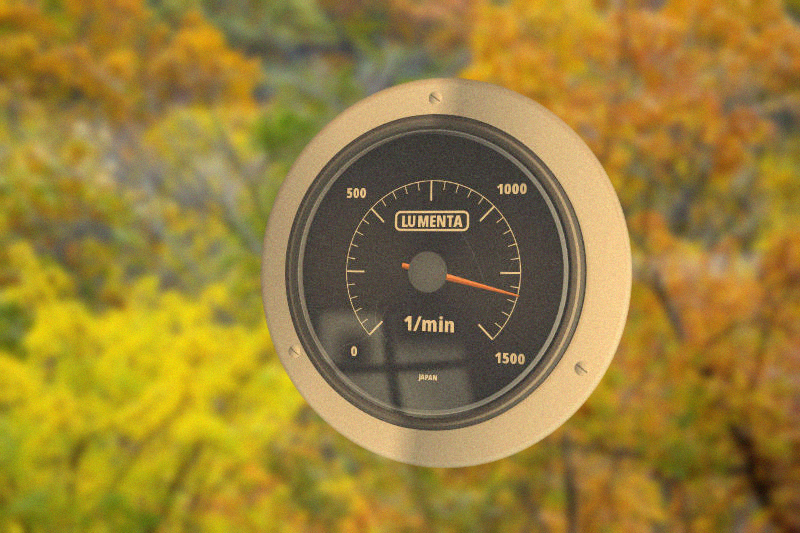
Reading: {"value": 1325, "unit": "rpm"}
